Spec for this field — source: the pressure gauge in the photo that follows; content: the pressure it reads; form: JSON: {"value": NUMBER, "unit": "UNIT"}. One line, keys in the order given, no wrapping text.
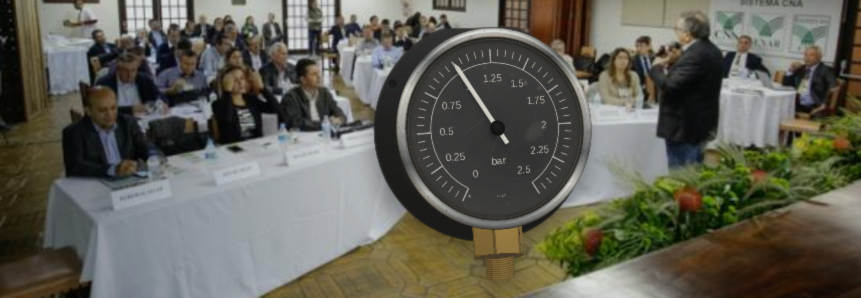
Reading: {"value": 1, "unit": "bar"}
